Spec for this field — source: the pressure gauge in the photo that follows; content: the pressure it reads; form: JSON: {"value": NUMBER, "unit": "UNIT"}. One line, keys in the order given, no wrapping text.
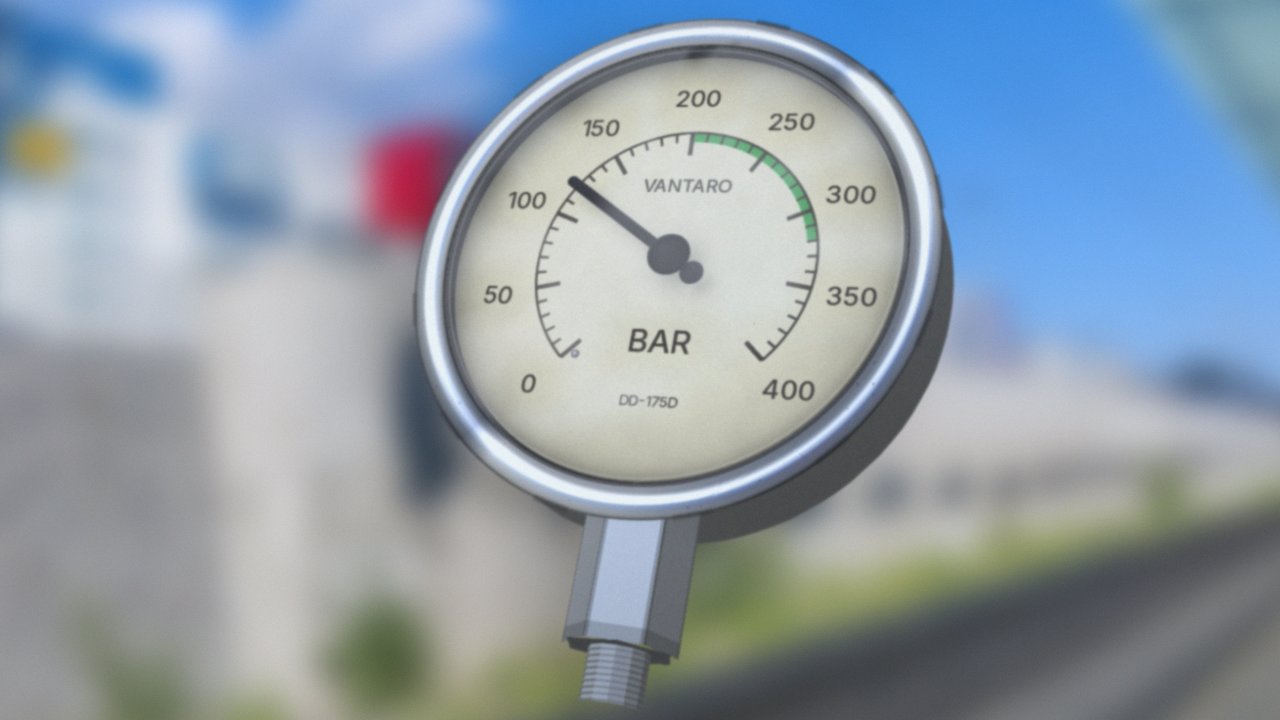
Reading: {"value": 120, "unit": "bar"}
